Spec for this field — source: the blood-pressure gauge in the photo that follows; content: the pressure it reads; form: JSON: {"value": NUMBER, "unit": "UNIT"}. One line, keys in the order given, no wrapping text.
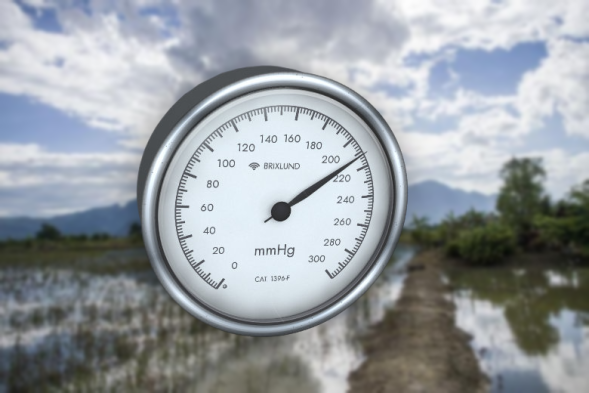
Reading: {"value": 210, "unit": "mmHg"}
